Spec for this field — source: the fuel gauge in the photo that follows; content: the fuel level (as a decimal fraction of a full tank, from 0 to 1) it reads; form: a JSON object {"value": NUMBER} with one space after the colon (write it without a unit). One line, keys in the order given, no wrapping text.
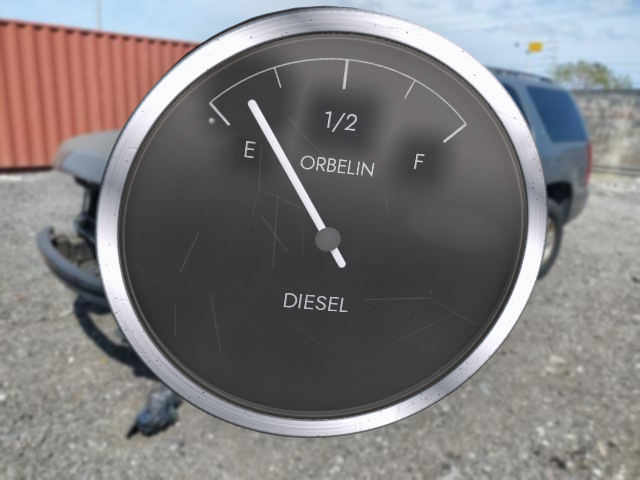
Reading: {"value": 0.125}
